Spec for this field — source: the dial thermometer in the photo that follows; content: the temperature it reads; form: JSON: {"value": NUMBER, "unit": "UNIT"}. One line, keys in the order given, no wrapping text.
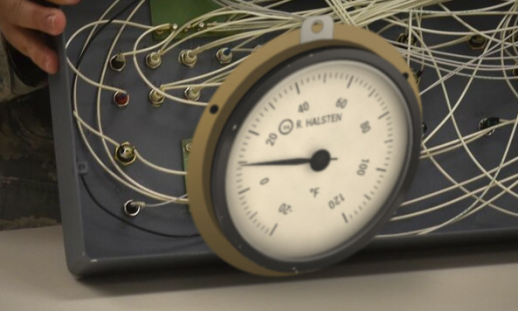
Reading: {"value": 10, "unit": "°F"}
